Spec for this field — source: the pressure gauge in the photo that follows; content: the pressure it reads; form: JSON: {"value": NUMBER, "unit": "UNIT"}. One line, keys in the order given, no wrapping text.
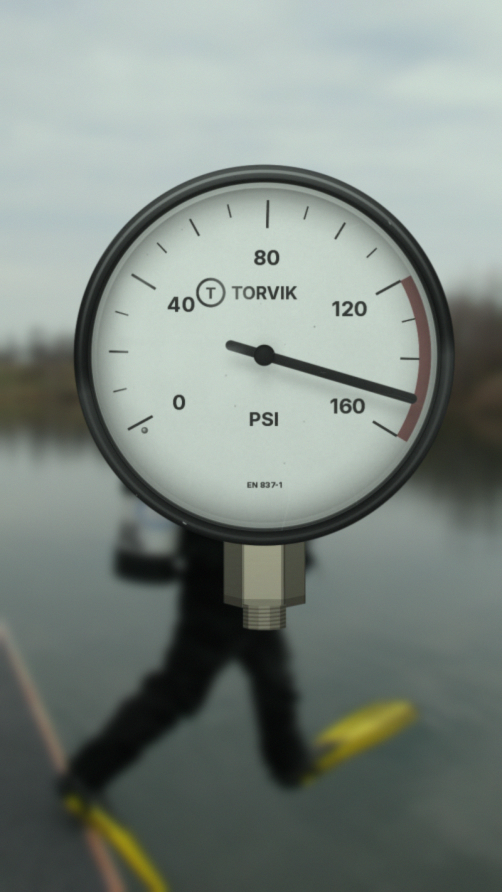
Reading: {"value": 150, "unit": "psi"}
